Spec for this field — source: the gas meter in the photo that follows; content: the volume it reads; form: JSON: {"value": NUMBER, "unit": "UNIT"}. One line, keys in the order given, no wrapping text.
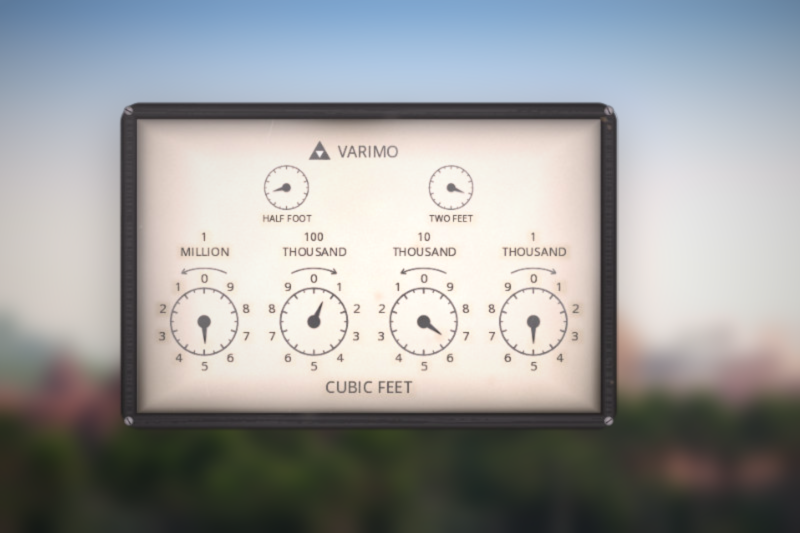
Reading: {"value": 506500, "unit": "ft³"}
